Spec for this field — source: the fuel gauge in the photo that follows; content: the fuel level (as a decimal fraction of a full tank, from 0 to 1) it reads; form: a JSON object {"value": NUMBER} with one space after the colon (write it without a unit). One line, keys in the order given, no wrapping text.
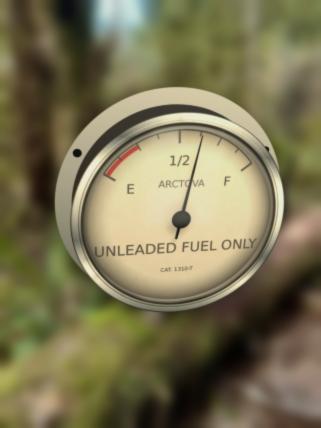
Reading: {"value": 0.625}
